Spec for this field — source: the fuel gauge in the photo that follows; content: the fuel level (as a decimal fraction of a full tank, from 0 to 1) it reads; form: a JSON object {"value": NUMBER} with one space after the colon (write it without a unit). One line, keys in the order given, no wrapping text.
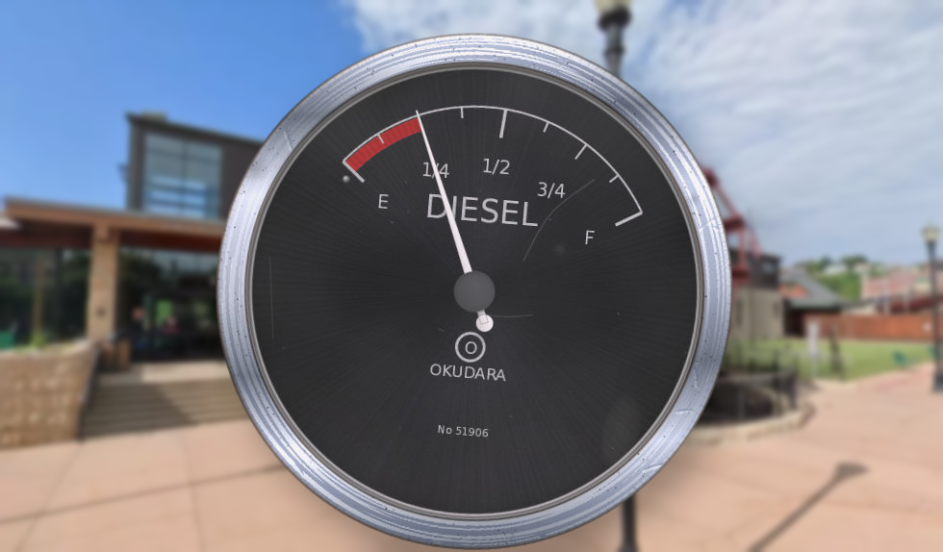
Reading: {"value": 0.25}
